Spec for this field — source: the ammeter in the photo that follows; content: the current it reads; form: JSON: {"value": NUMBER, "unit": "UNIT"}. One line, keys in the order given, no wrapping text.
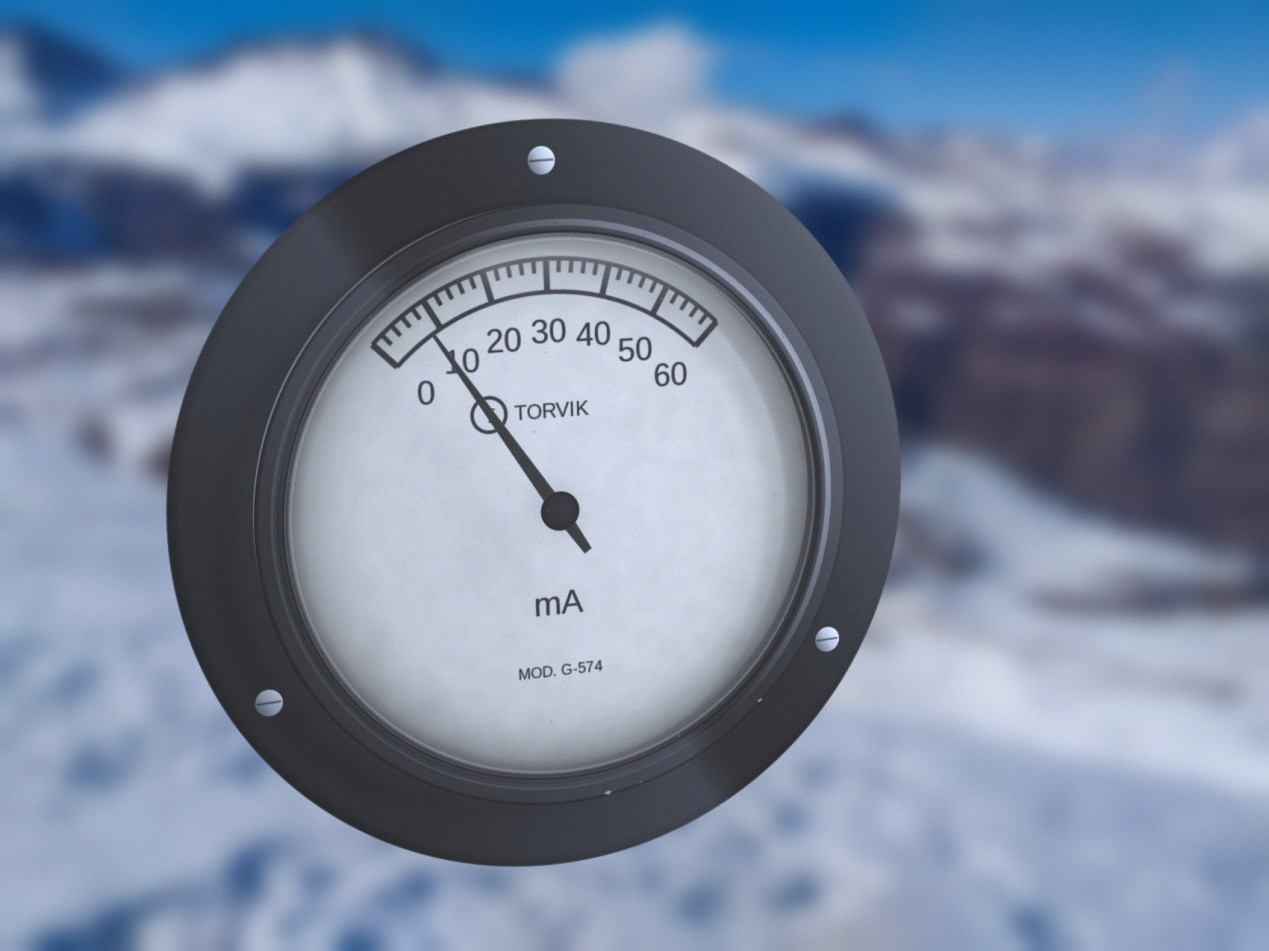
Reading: {"value": 8, "unit": "mA"}
